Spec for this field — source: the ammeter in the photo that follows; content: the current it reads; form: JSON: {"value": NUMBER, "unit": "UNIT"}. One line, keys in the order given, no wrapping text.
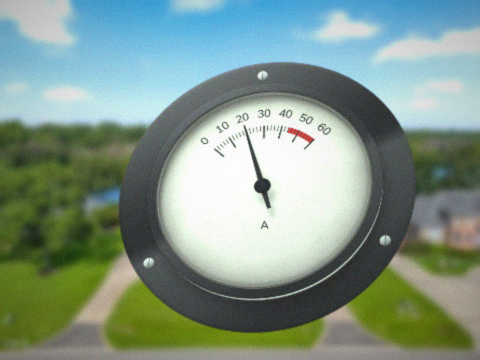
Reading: {"value": 20, "unit": "A"}
